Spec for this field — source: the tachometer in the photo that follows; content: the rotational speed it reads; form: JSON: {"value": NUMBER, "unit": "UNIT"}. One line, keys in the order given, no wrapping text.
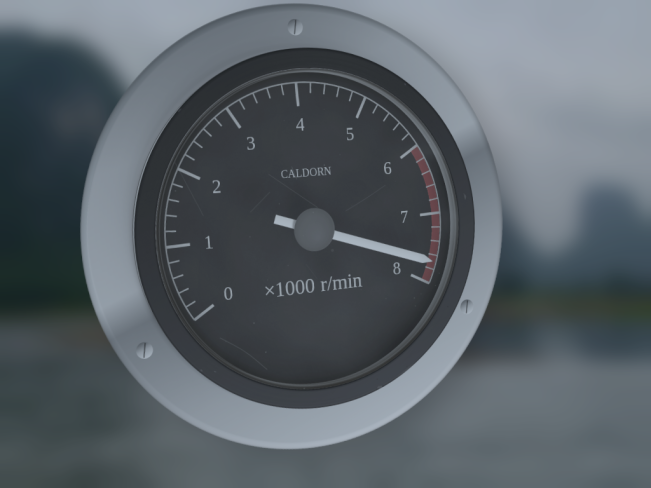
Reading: {"value": 7700, "unit": "rpm"}
